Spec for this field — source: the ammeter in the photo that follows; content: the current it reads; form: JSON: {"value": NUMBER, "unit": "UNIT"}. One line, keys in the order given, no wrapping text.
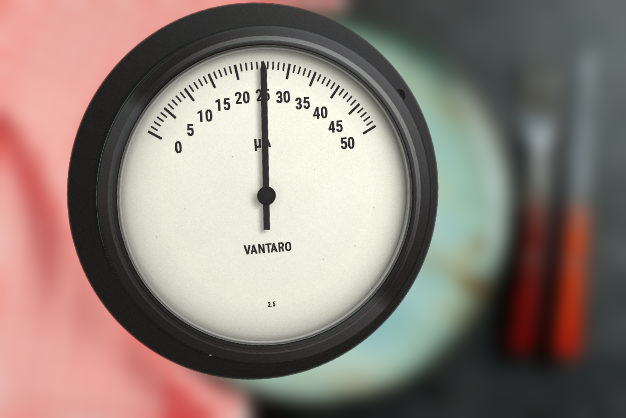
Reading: {"value": 25, "unit": "µA"}
